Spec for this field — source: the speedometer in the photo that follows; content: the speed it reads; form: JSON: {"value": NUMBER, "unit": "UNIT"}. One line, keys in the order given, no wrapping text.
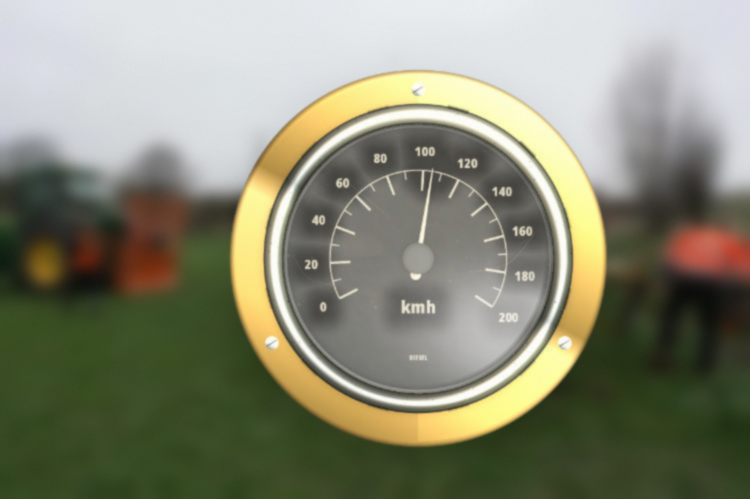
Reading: {"value": 105, "unit": "km/h"}
